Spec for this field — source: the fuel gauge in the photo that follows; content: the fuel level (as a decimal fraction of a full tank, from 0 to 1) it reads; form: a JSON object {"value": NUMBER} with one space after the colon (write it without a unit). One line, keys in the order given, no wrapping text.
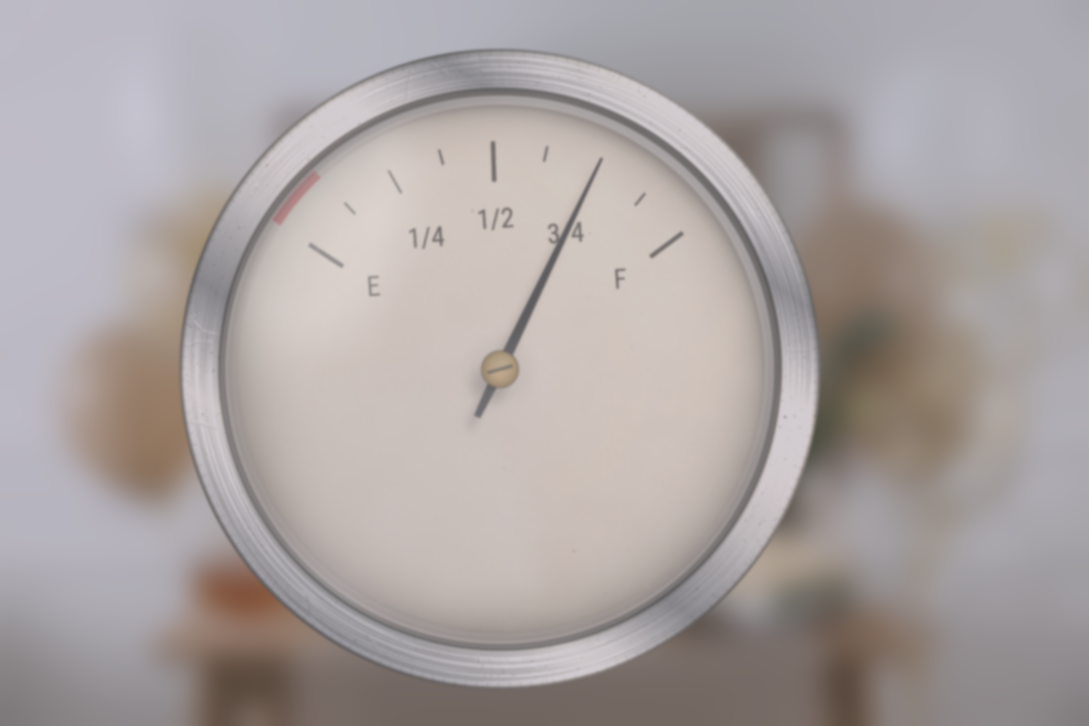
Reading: {"value": 0.75}
